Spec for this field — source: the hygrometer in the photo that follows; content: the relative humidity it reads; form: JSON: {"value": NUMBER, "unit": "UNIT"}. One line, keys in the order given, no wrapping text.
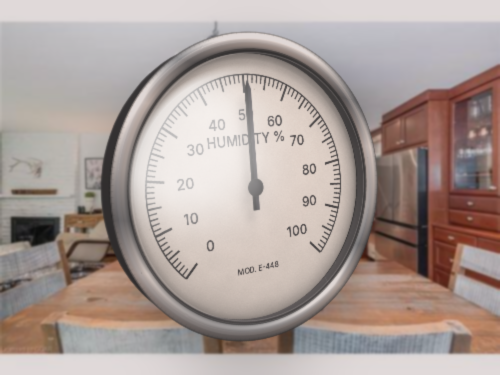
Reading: {"value": 50, "unit": "%"}
